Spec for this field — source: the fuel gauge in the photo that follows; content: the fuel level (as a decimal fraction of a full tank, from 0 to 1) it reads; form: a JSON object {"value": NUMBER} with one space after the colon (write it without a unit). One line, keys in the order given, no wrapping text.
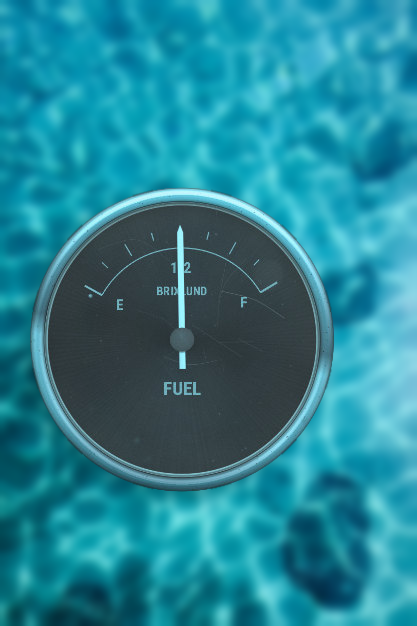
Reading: {"value": 0.5}
